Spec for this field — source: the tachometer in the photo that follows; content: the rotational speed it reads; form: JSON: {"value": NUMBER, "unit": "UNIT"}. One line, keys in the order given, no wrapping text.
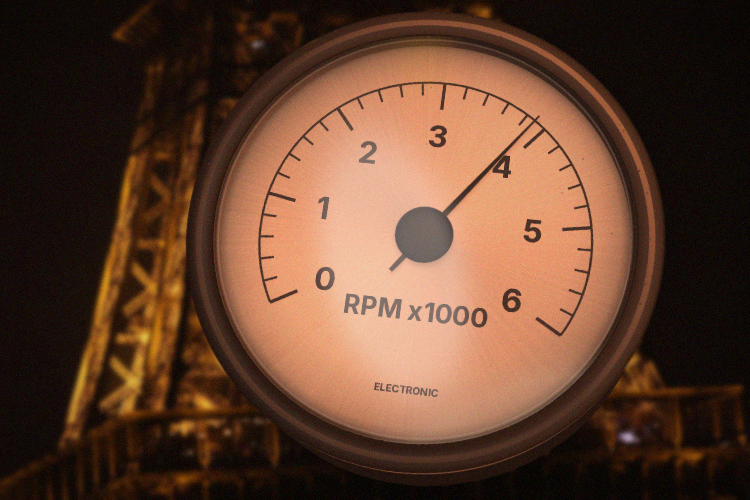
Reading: {"value": 3900, "unit": "rpm"}
